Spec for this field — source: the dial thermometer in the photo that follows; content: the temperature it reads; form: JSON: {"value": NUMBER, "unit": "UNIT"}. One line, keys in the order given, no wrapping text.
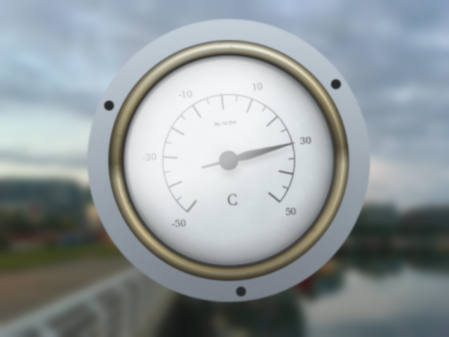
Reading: {"value": 30, "unit": "°C"}
